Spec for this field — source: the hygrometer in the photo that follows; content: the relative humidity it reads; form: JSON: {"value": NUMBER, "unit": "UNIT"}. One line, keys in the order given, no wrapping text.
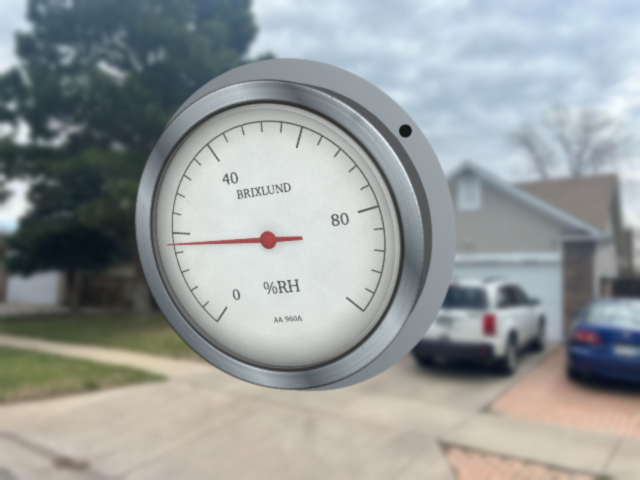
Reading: {"value": 18, "unit": "%"}
